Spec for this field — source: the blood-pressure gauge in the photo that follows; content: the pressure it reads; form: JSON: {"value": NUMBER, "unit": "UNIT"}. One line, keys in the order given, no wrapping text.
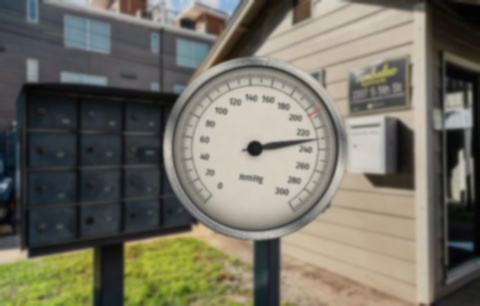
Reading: {"value": 230, "unit": "mmHg"}
